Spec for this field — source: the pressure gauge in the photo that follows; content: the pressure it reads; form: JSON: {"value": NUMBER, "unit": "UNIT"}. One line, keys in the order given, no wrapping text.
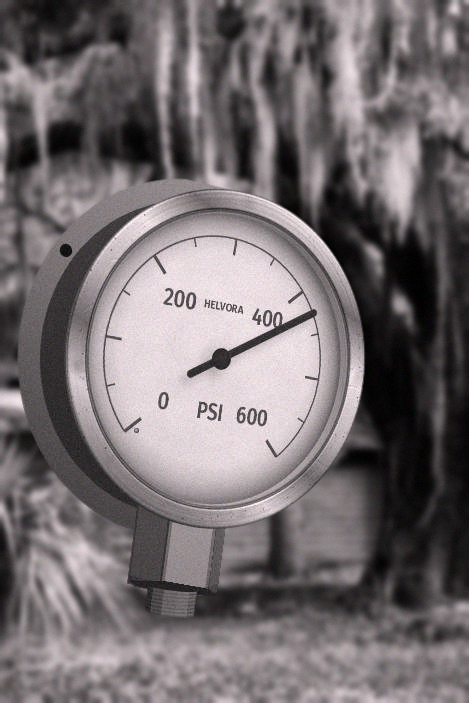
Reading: {"value": 425, "unit": "psi"}
